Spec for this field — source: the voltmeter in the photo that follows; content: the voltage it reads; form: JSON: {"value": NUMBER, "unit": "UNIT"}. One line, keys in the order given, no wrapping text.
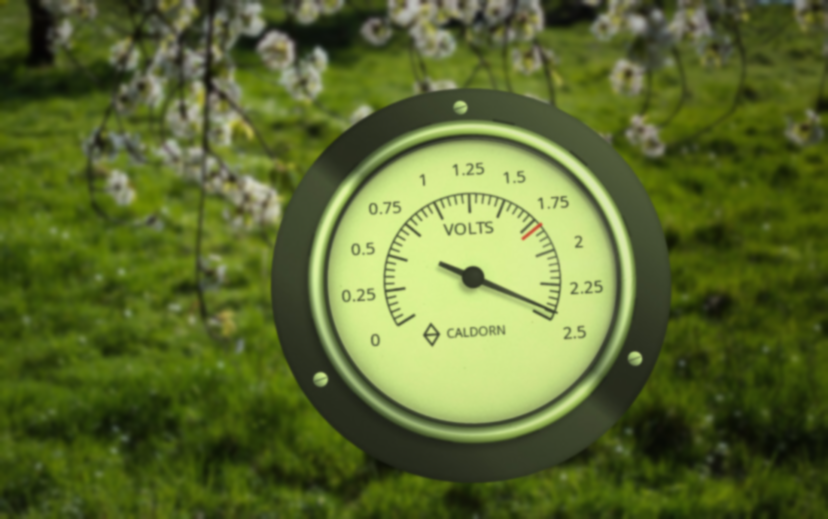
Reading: {"value": 2.45, "unit": "V"}
